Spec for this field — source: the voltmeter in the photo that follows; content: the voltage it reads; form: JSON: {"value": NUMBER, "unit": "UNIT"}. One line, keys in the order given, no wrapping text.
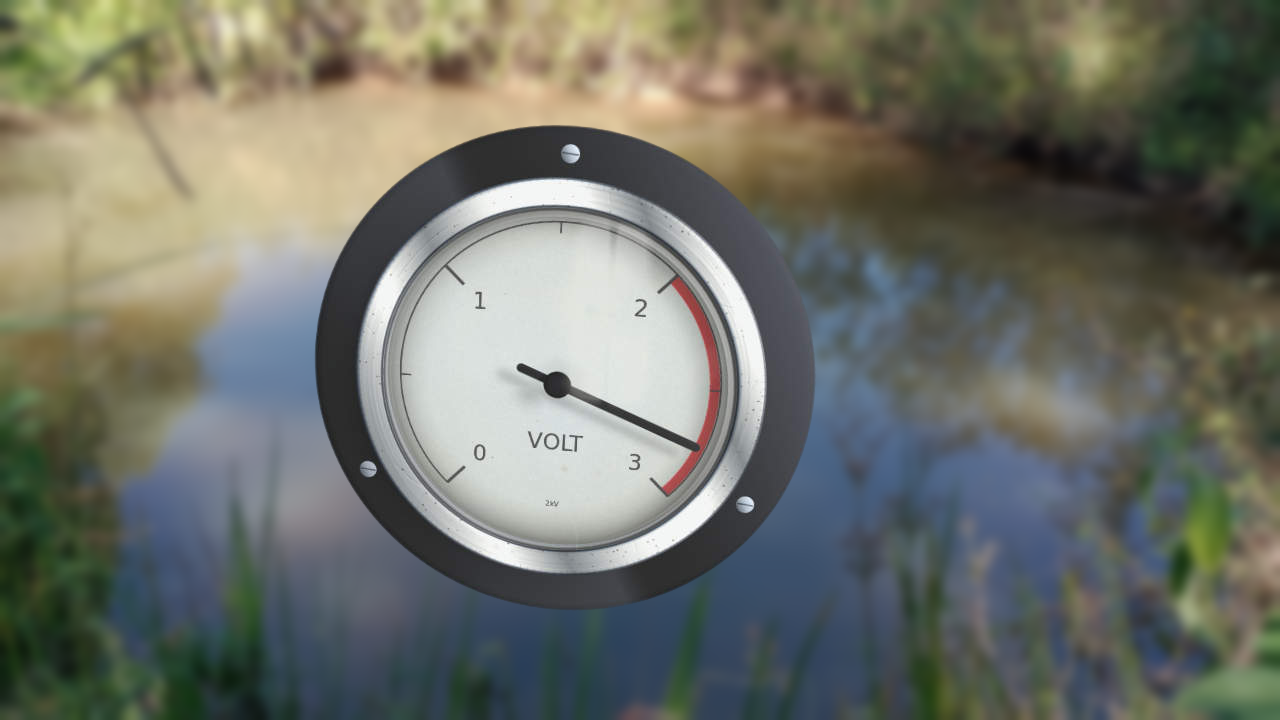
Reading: {"value": 2.75, "unit": "V"}
